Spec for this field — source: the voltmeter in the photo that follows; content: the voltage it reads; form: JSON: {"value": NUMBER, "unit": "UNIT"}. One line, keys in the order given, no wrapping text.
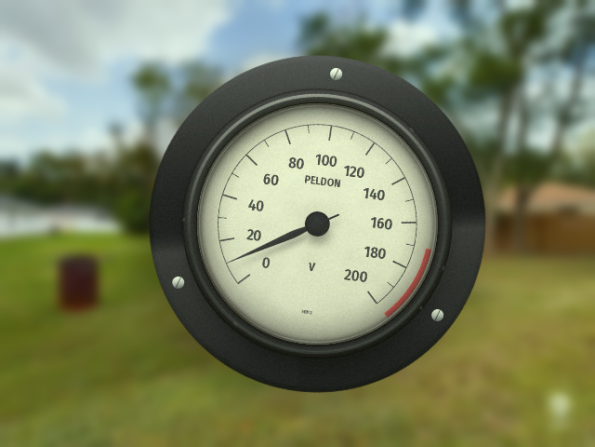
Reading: {"value": 10, "unit": "V"}
